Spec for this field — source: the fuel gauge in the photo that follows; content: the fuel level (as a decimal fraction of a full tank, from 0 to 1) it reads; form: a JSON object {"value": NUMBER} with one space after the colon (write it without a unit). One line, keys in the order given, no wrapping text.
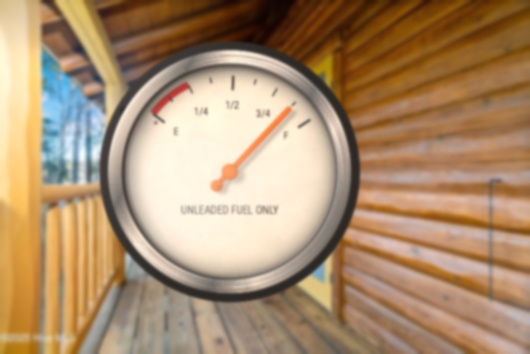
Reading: {"value": 0.875}
